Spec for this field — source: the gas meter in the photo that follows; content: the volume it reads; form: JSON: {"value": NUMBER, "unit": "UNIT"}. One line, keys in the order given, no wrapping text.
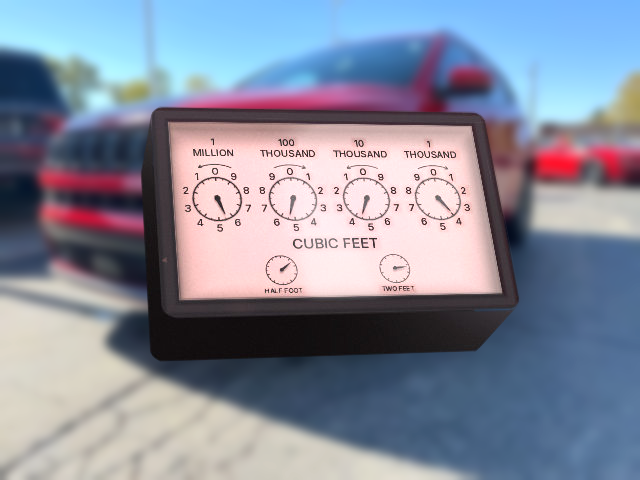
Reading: {"value": 554400, "unit": "ft³"}
